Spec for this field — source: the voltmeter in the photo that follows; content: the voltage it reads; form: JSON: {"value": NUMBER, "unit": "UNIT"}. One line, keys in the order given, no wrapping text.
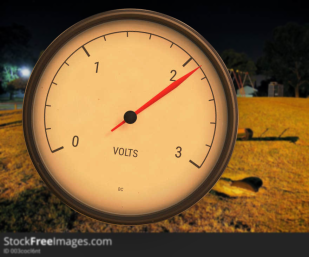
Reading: {"value": 2.1, "unit": "V"}
